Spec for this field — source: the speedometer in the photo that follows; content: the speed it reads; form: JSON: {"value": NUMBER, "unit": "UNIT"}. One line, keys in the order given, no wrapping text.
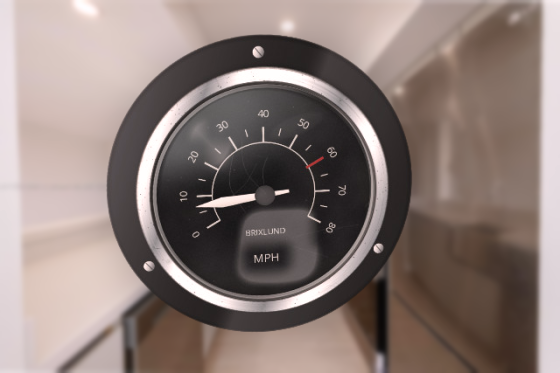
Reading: {"value": 7.5, "unit": "mph"}
